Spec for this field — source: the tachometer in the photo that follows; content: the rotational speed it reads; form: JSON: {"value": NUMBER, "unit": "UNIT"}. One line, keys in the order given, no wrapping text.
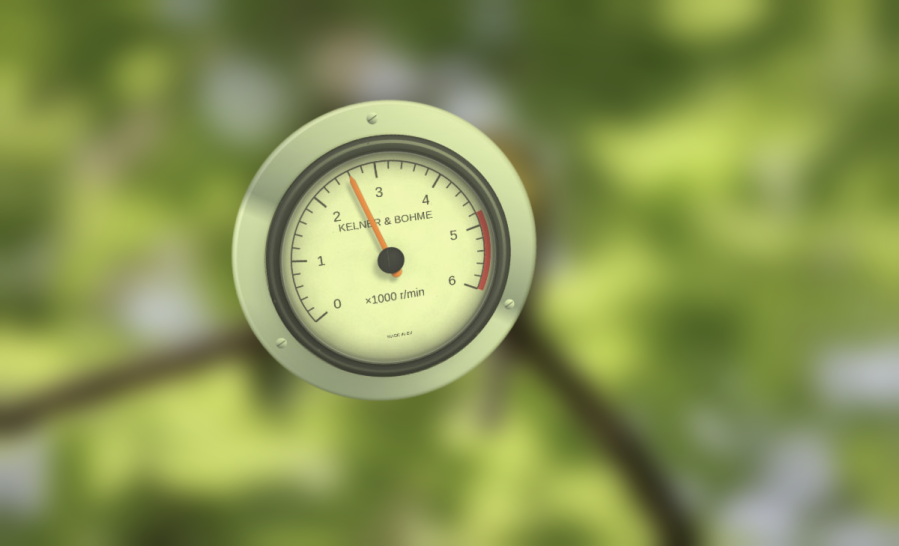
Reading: {"value": 2600, "unit": "rpm"}
